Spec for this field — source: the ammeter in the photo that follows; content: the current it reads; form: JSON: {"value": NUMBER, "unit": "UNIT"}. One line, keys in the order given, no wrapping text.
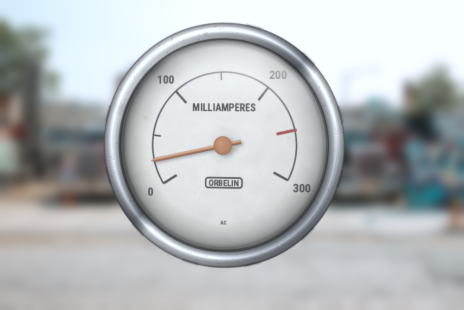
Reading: {"value": 25, "unit": "mA"}
